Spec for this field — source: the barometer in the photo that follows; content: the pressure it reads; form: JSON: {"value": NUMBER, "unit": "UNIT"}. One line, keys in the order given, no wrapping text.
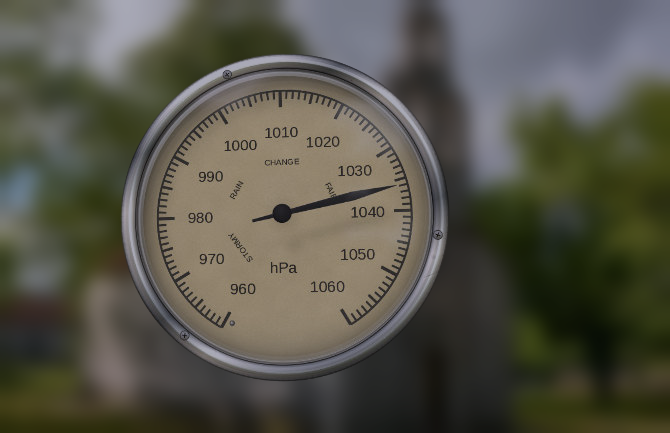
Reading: {"value": 1036, "unit": "hPa"}
